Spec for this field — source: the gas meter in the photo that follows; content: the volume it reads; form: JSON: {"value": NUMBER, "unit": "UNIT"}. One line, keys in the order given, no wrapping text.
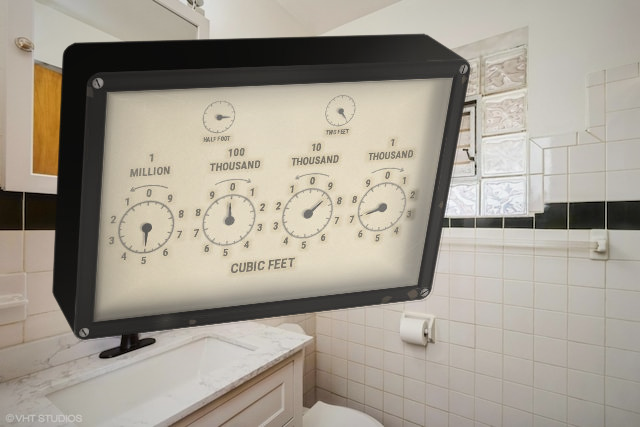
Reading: {"value": 498700, "unit": "ft³"}
